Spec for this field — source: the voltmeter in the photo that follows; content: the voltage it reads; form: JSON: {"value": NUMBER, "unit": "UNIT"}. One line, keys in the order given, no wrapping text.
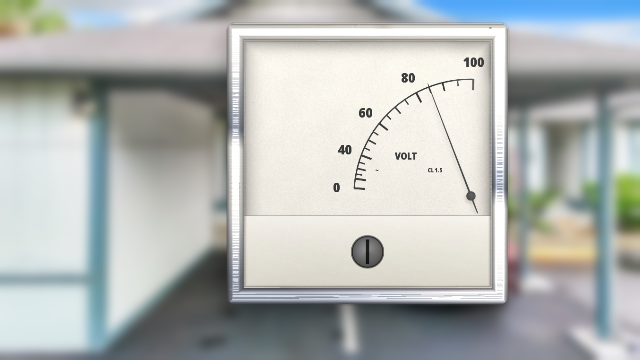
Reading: {"value": 85, "unit": "V"}
